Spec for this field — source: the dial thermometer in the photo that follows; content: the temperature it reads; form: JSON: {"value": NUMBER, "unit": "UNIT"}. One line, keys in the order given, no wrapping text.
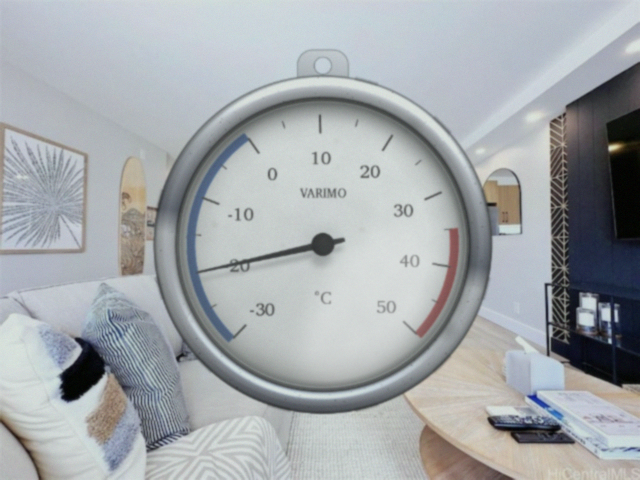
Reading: {"value": -20, "unit": "°C"}
